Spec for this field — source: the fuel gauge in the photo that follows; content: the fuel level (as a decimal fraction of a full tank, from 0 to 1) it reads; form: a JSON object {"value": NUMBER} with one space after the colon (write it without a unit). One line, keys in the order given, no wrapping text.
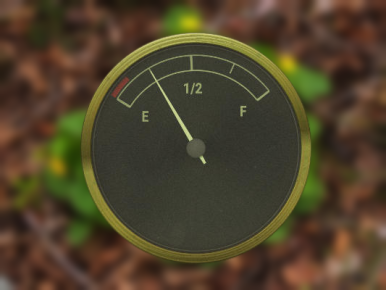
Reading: {"value": 0.25}
